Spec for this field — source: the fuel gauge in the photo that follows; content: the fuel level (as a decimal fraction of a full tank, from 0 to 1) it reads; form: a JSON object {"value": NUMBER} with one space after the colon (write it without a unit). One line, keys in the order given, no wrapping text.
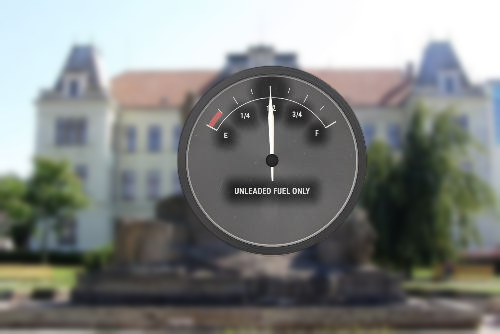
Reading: {"value": 0.5}
